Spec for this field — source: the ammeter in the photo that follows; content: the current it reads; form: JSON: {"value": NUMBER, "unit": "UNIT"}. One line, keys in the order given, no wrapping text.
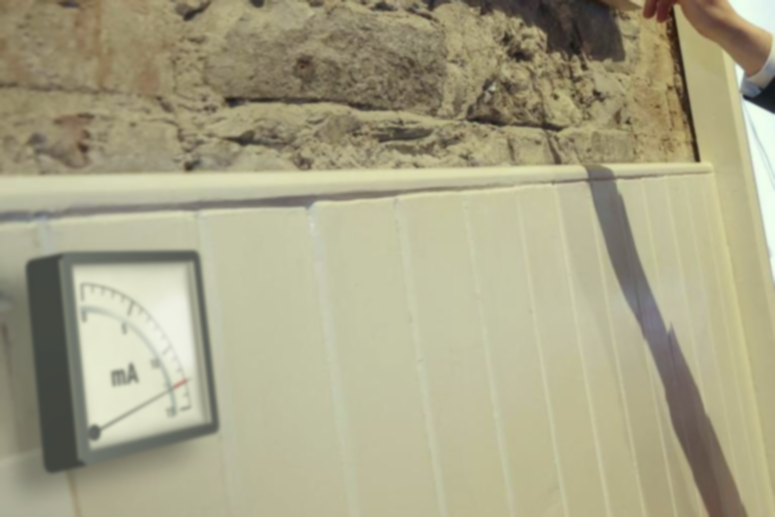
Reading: {"value": 13, "unit": "mA"}
